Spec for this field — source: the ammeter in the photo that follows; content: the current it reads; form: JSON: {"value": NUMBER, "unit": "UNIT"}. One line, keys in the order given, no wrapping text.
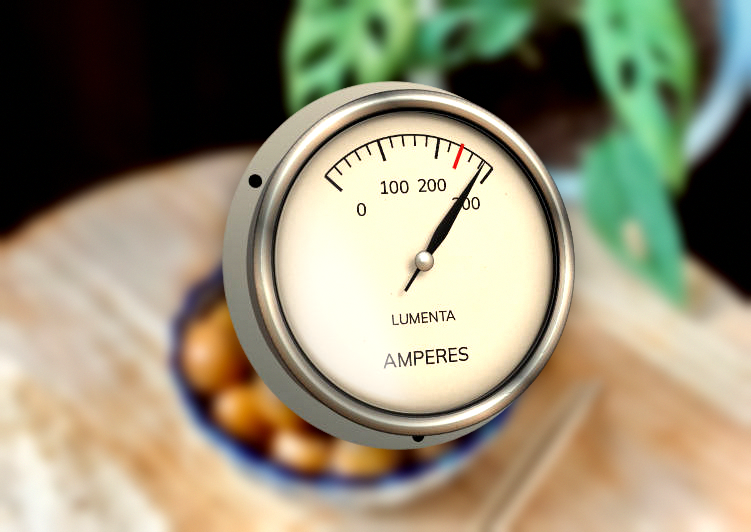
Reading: {"value": 280, "unit": "A"}
